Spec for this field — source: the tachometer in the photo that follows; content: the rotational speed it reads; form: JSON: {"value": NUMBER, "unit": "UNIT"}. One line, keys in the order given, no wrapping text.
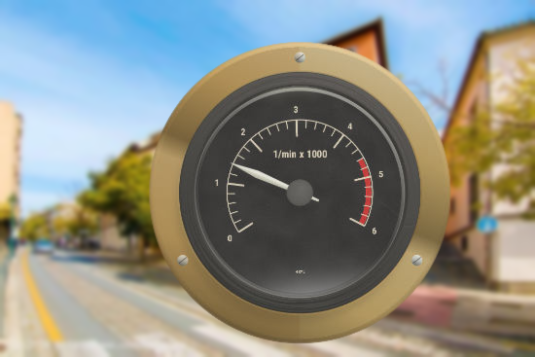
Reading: {"value": 1400, "unit": "rpm"}
